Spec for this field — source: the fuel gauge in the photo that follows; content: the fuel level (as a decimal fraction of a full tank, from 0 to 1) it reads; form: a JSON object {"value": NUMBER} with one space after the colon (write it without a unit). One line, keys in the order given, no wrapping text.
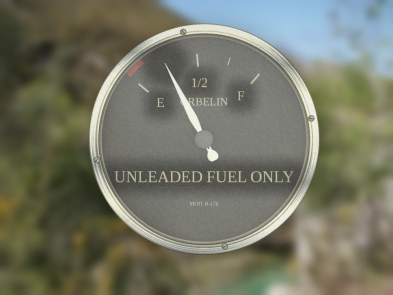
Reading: {"value": 0.25}
